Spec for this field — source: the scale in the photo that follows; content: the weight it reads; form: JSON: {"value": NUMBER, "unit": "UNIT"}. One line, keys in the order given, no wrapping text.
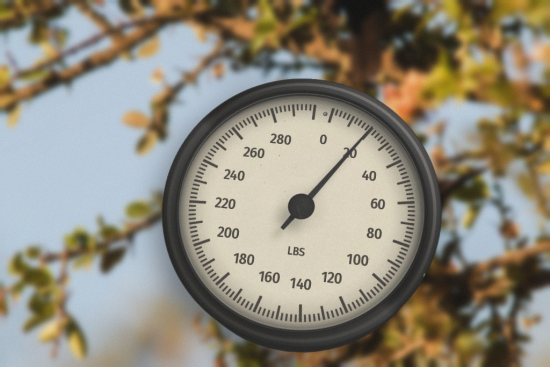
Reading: {"value": 20, "unit": "lb"}
